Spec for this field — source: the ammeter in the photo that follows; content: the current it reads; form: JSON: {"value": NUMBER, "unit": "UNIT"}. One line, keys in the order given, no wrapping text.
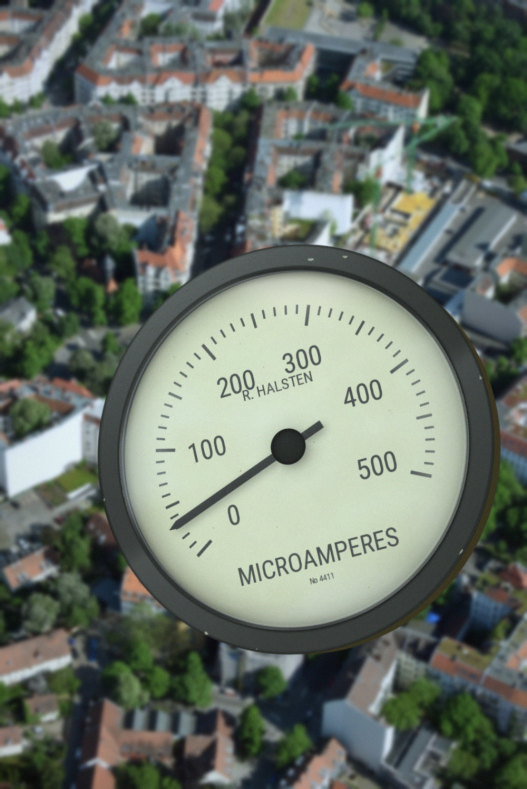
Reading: {"value": 30, "unit": "µA"}
